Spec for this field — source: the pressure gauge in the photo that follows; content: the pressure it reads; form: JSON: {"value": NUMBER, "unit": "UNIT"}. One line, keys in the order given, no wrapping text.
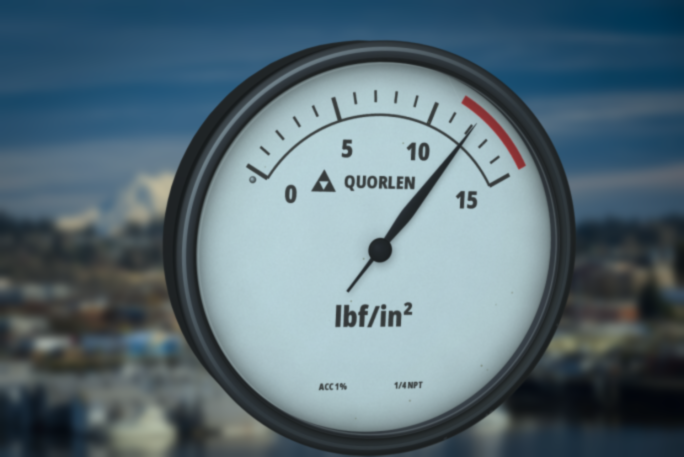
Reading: {"value": 12, "unit": "psi"}
